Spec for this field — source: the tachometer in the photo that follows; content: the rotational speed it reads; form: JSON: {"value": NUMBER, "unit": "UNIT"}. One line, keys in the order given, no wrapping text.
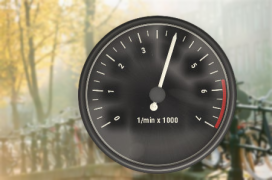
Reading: {"value": 4000, "unit": "rpm"}
